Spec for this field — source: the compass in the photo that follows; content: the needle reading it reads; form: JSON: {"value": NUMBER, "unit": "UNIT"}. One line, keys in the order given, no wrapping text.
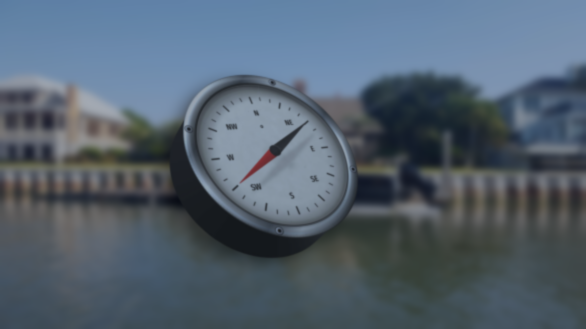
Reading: {"value": 240, "unit": "°"}
